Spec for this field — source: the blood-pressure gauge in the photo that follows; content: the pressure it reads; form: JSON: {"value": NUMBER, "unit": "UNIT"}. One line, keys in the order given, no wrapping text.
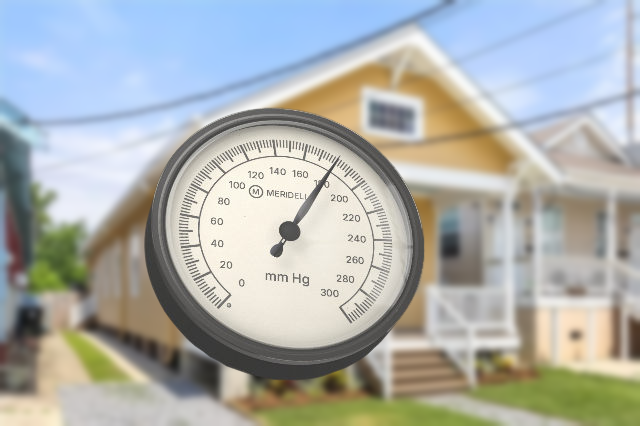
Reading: {"value": 180, "unit": "mmHg"}
